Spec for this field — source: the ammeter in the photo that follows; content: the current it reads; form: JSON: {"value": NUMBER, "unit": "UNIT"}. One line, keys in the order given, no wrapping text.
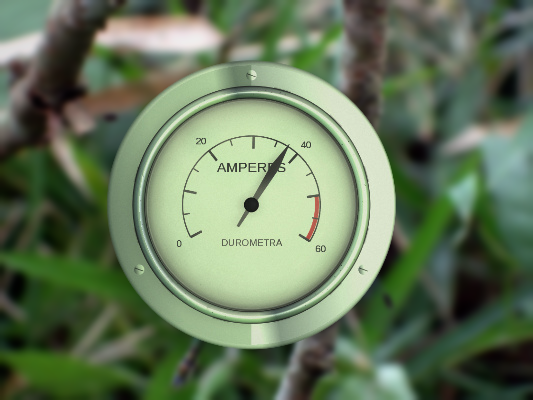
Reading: {"value": 37.5, "unit": "A"}
